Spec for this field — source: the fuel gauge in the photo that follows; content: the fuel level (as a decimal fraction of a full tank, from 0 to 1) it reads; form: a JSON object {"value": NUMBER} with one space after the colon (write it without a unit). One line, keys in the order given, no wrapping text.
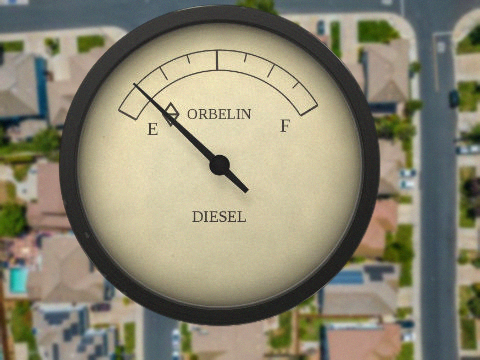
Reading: {"value": 0.125}
